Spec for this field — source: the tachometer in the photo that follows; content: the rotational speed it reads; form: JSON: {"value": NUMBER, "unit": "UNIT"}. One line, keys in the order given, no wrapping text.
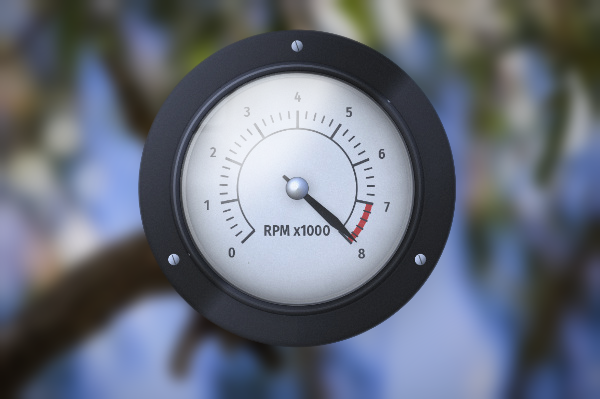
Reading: {"value": 7900, "unit": "rpm"}
